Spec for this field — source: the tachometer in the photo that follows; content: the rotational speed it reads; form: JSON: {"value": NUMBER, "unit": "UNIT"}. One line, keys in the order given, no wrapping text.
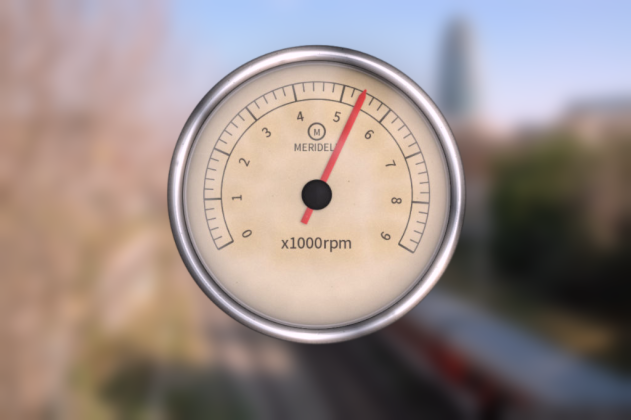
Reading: {"value": 5400, "unit": "rpm"}
